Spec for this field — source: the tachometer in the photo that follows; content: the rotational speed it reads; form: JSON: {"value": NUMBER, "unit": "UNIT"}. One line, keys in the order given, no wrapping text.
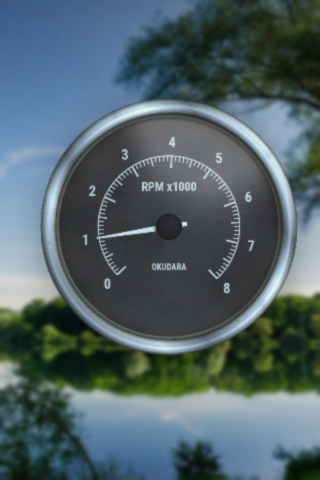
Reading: {"value": 1000, "unit": "rpm"}
